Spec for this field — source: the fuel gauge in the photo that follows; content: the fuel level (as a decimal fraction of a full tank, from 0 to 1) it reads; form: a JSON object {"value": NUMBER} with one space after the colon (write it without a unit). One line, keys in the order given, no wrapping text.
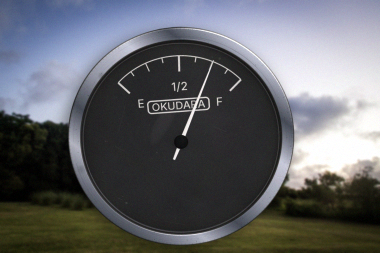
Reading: {"value": 0.75}
